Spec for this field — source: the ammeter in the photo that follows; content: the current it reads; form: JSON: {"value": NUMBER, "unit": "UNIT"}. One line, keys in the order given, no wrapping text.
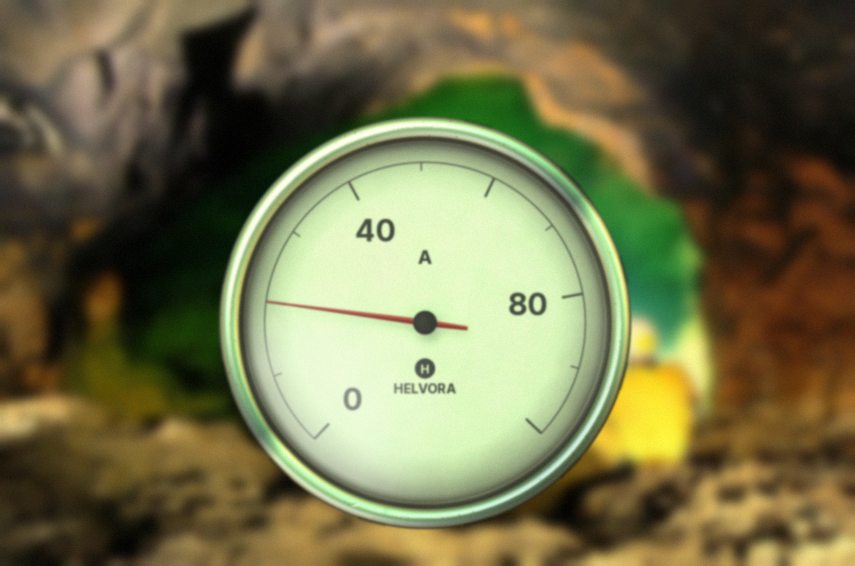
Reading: {"value": 20, "unit": "A"}
